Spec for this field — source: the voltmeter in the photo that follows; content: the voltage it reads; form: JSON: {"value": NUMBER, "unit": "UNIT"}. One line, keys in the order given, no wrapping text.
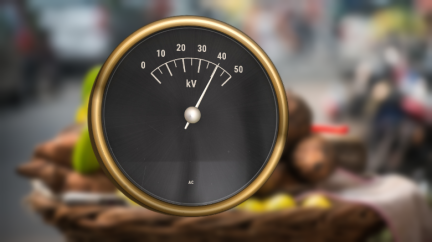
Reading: {"value": 40, "unit": "kV"}
